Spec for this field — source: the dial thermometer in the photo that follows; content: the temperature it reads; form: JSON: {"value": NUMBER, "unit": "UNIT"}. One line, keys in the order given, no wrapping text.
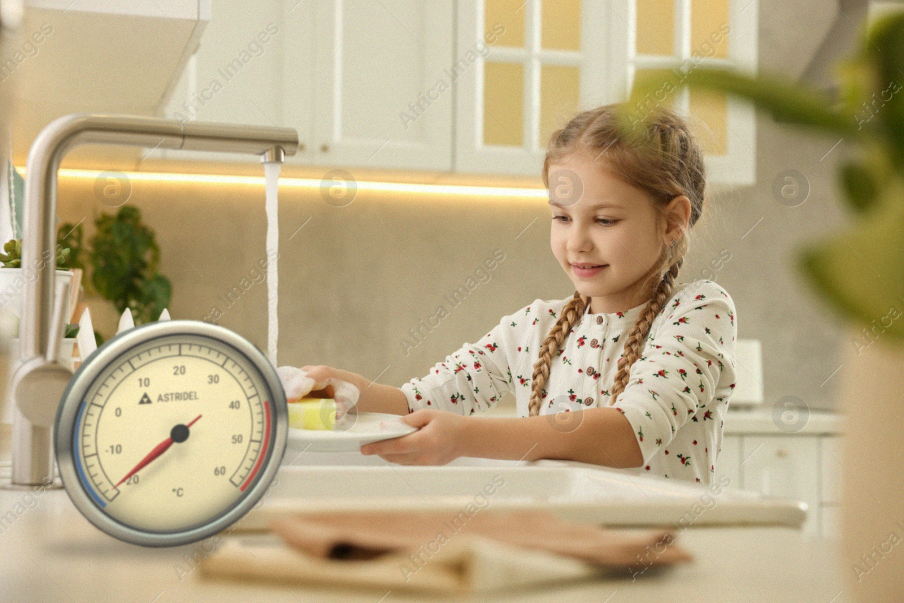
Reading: {"value": -18, "unit": "°C"}
